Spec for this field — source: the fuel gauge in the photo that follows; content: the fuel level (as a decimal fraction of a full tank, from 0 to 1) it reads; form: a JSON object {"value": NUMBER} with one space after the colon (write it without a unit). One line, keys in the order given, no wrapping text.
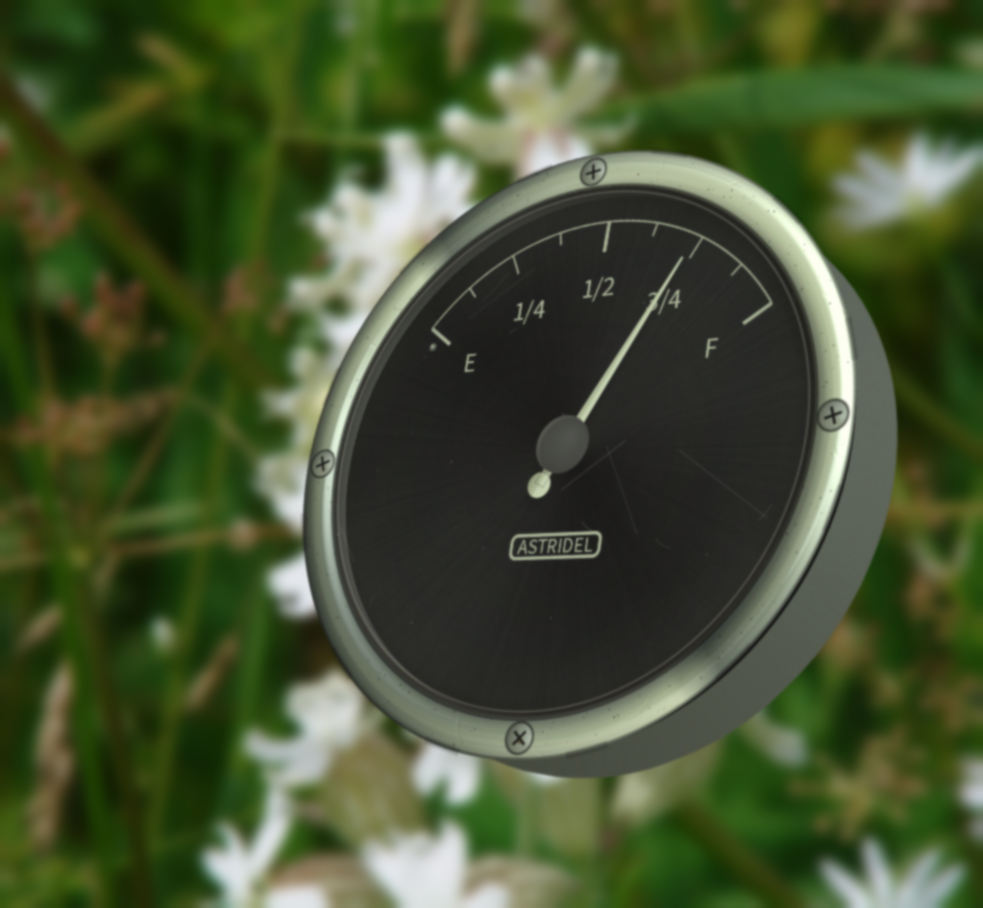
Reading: {"value": 0.75}
